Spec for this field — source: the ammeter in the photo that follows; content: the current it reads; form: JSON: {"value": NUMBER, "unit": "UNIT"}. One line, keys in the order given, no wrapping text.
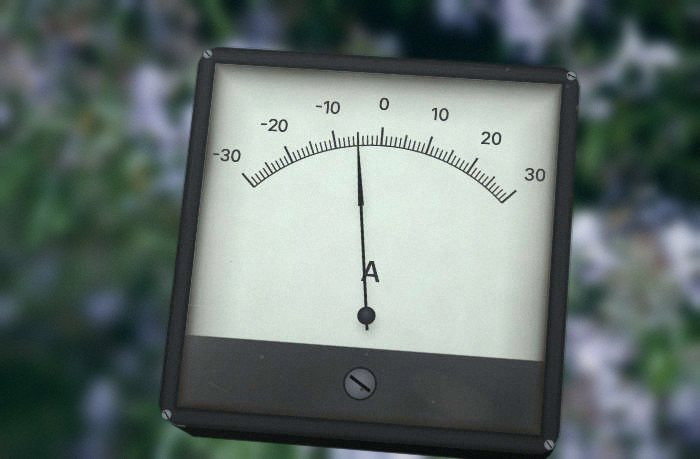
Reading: {"value": -5, "unit": "A"}
